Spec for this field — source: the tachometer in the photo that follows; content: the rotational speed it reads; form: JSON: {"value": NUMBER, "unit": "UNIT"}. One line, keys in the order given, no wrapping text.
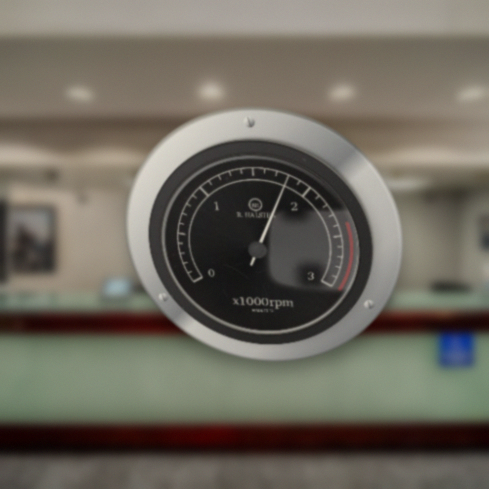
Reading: {"value": 1800, "unit": "rpm"}
